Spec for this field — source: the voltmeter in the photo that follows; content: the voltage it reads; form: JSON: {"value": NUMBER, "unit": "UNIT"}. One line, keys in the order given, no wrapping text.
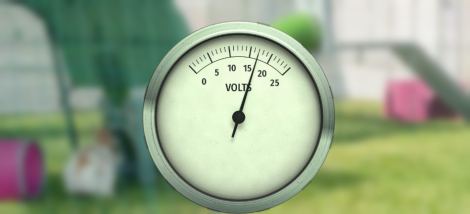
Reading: {"value": 17, "unit": "V"}
